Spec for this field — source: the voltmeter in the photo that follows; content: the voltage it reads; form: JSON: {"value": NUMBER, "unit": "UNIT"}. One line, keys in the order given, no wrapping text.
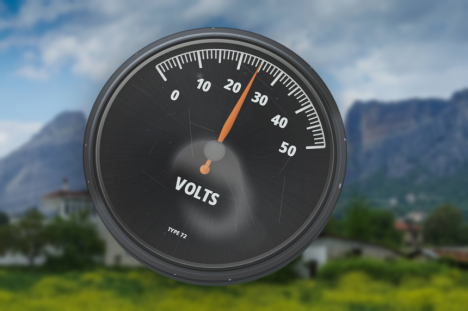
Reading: {"value": 25, "unit": "V"}
